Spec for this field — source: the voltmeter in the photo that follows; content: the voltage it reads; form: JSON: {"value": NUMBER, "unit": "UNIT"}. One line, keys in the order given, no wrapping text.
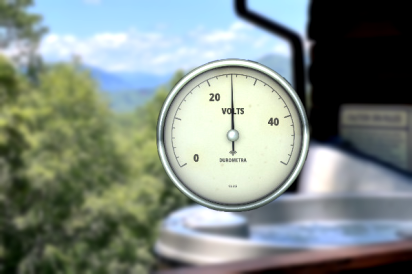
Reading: {"value": 25, "unit": "V"}
